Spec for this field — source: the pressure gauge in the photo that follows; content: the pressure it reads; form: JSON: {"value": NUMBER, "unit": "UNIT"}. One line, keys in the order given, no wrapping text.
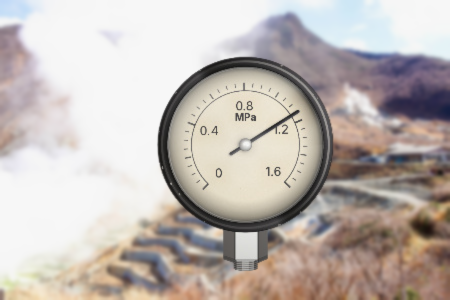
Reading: {"value": 1.15, "unit": "MPa"}
